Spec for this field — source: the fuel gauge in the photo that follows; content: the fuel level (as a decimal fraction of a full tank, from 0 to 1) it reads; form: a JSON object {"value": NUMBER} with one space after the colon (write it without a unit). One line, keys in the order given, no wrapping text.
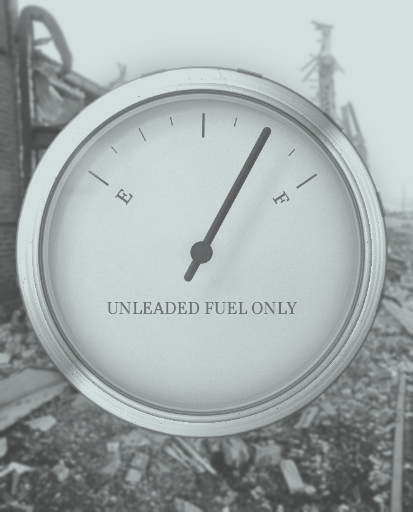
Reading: {"value": 0.75}
